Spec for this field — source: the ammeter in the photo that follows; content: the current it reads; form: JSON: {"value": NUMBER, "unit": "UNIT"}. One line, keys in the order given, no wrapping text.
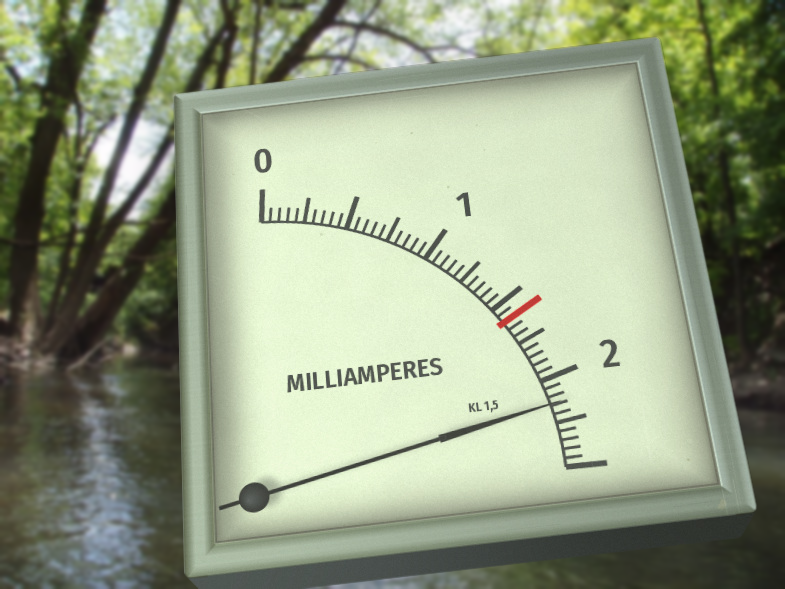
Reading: {"value": 2.15, "unit": "mA"}
